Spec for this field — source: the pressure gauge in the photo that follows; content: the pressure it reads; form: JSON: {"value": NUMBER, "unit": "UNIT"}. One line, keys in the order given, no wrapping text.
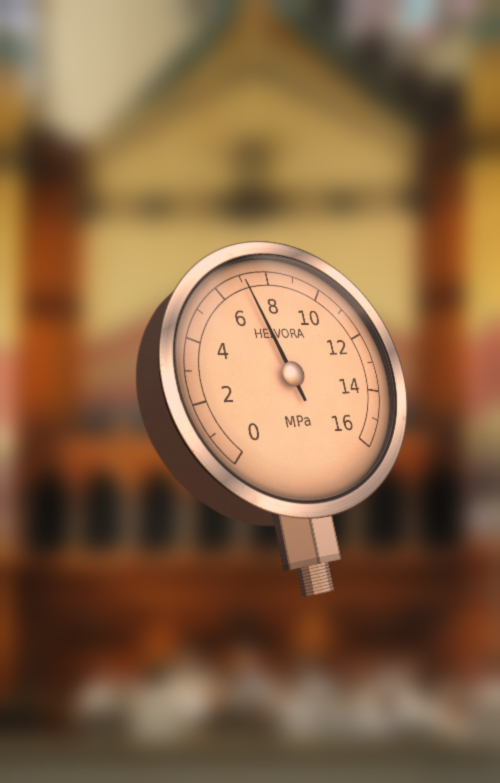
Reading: {"value": 7, "unit": "MPa"}
